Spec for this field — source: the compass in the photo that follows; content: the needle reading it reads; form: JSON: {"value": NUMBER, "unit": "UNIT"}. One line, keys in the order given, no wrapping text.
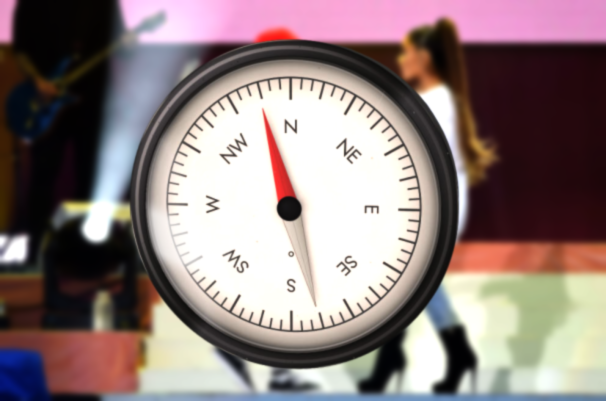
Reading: {"value": 345, "unit": "°"}
